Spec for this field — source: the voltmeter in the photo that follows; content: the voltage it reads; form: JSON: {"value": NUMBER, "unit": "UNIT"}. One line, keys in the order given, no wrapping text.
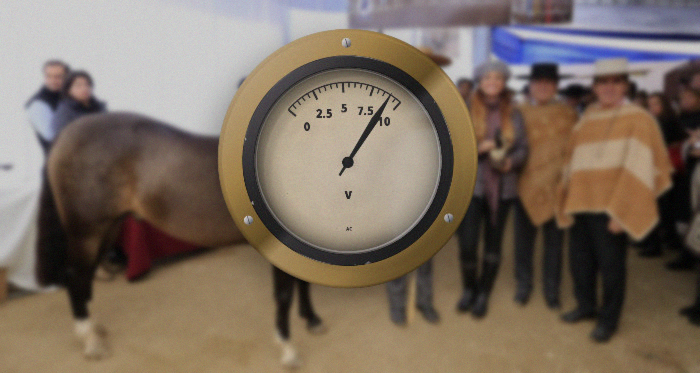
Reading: {"value": 9, "unit": "V"}
